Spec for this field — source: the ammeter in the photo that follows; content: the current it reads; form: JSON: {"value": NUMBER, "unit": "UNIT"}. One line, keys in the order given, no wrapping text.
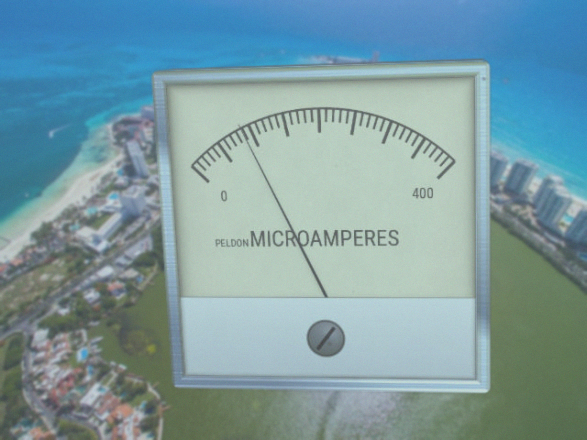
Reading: {"value": 90, "unit": "µA"}
